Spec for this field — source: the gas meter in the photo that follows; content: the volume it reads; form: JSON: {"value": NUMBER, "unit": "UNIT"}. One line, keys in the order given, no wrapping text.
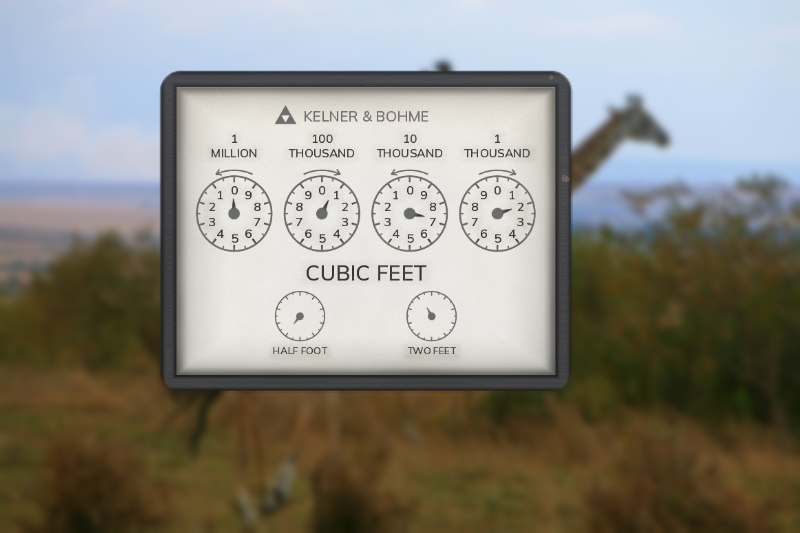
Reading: {"value": 7200, "unit": "ft³"}
